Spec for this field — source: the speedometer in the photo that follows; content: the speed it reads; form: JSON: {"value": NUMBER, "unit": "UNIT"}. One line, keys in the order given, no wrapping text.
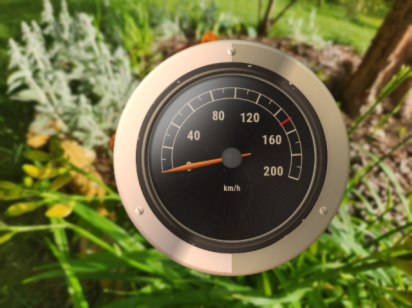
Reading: {"value": 0, "unit": "km/h"}
